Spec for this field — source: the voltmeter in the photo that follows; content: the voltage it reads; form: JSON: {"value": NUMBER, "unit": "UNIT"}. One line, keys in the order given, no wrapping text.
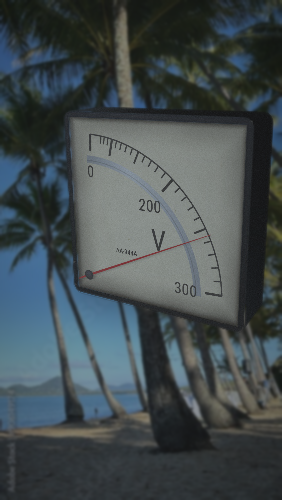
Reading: {"value": 255, "unit": "V"}
